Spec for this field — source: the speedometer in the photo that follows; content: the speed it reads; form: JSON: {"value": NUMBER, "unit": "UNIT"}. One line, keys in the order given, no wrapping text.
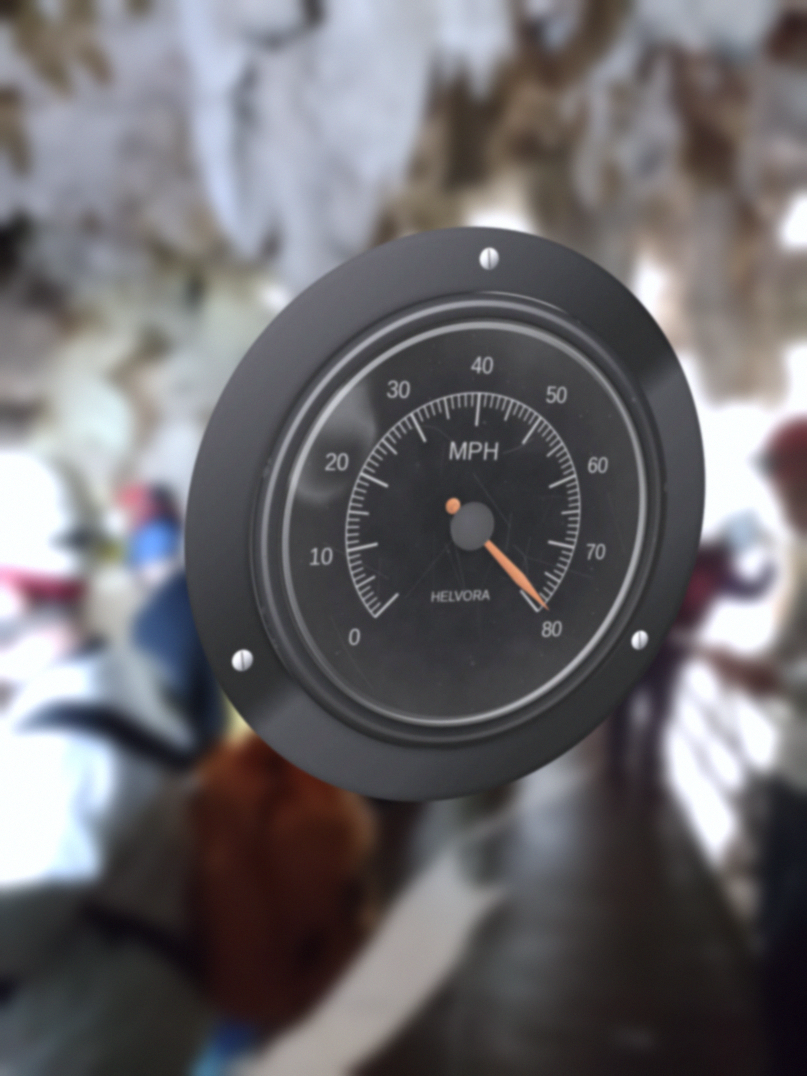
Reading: {"value": 79, "unit": "mph"}
